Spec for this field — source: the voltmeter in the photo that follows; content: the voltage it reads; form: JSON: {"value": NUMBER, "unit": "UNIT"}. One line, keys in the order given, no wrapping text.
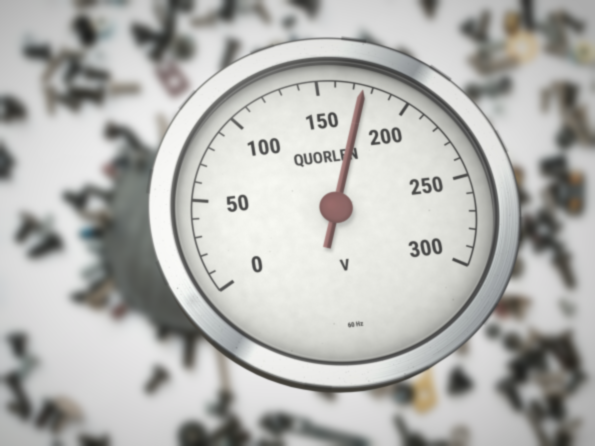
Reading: {"value": 175, "unit": "V"}
